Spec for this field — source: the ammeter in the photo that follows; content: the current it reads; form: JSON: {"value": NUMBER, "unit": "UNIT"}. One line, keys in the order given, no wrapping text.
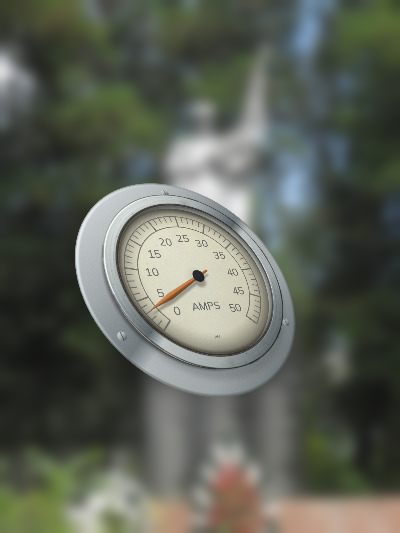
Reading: {"value": 3, "unit": "A"}
